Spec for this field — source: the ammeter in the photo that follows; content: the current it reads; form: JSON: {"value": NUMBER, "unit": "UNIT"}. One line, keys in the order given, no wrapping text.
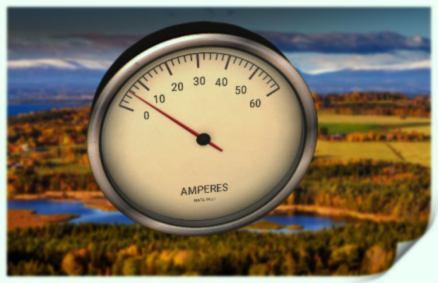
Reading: {"value": 6, "unit": "A"}
